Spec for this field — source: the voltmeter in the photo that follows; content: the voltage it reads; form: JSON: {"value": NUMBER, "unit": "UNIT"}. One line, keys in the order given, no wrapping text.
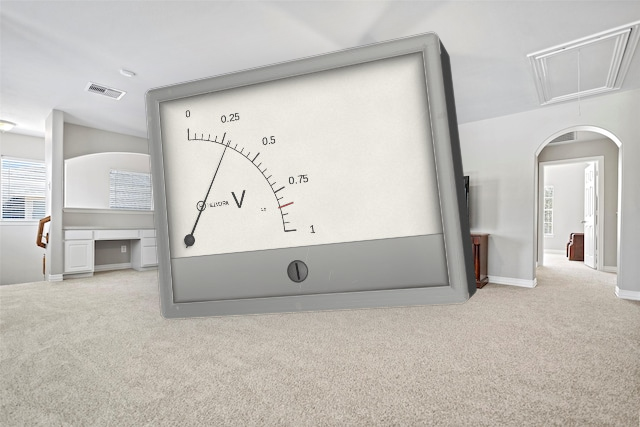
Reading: {"value": 0.3, "unit": "V"}
